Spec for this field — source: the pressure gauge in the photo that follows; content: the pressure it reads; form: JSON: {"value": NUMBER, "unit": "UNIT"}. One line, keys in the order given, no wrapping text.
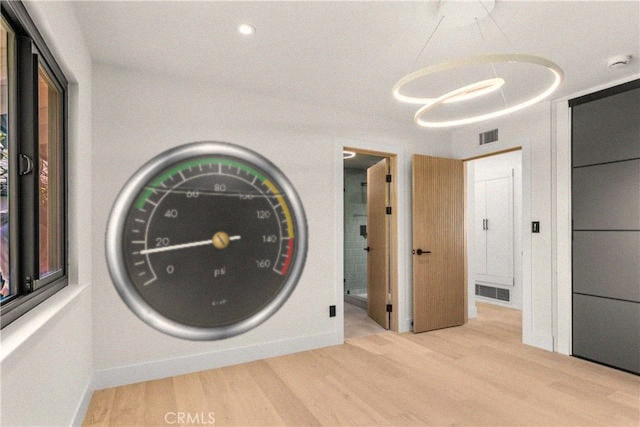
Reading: {"value": 15, "unit": "psi"}
